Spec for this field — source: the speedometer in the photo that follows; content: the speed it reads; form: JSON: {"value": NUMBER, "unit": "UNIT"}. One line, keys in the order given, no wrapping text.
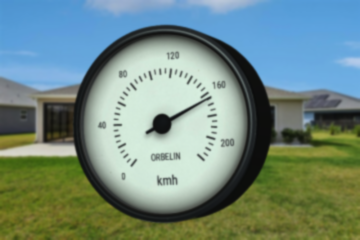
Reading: {"value": 165, "unit": "km/h"}
